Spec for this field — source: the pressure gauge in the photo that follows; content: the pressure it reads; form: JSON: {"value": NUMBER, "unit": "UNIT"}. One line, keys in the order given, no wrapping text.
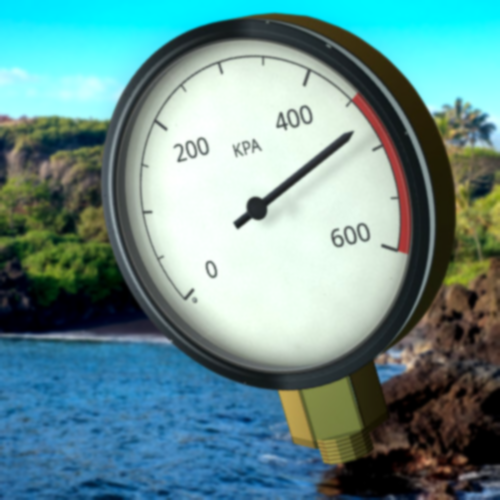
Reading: {"value": 475, "unit": "kPa"}
